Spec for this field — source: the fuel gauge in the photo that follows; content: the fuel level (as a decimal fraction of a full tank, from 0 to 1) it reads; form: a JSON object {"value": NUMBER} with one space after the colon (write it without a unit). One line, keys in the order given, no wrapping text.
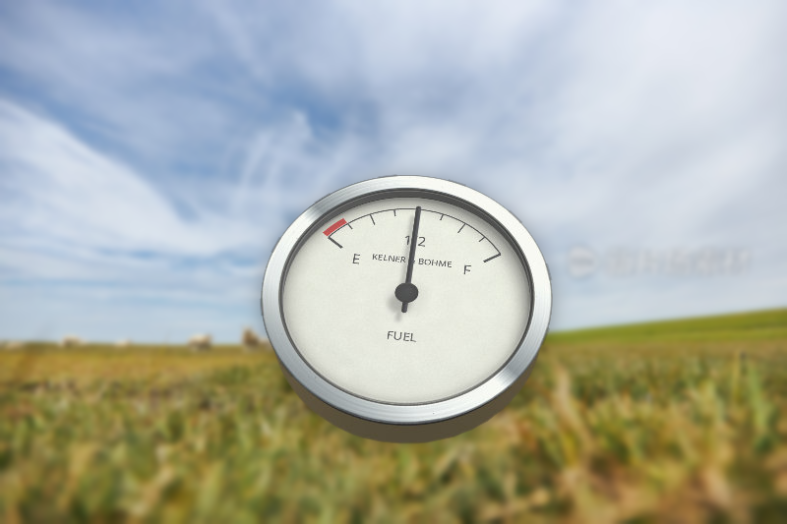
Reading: {"value": 0.5}
